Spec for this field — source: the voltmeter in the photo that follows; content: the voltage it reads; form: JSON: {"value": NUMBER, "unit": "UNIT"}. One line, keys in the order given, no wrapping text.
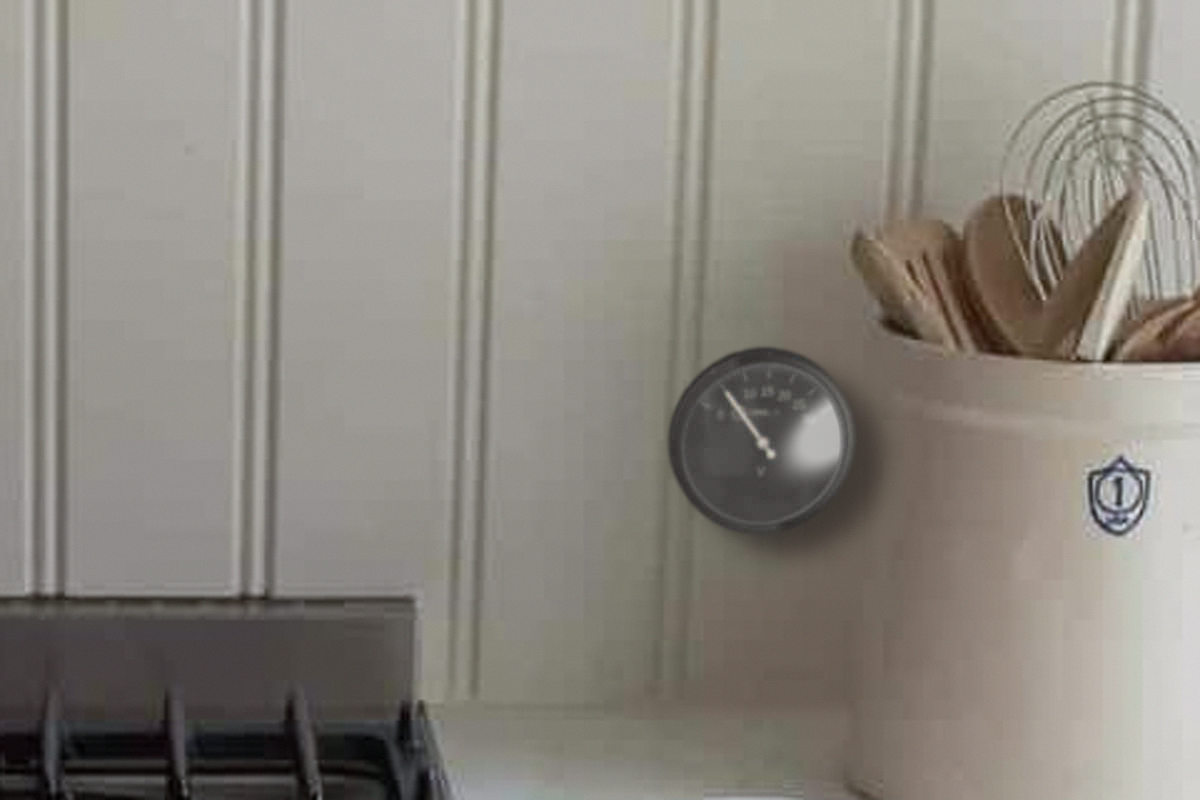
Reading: {"value": 5, "unit": "V"}
